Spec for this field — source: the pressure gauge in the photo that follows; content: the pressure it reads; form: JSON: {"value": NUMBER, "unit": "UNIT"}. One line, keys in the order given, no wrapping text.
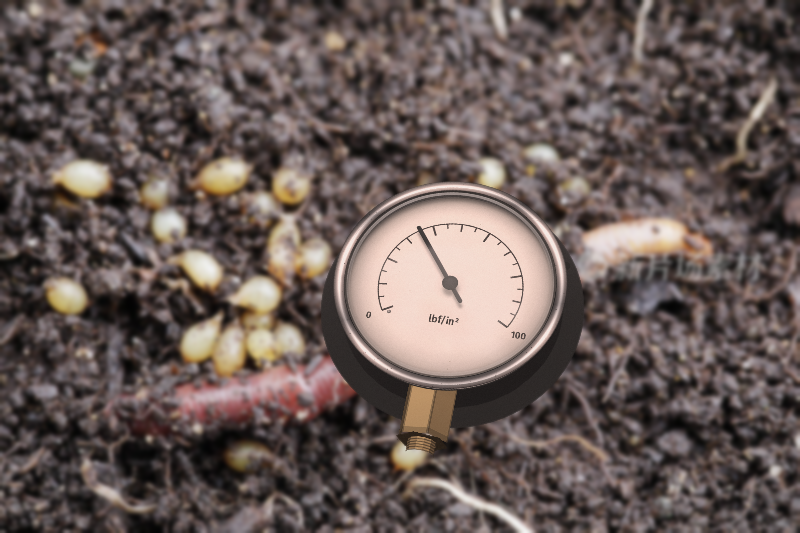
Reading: {"value": 35, "unit": "psi"}
